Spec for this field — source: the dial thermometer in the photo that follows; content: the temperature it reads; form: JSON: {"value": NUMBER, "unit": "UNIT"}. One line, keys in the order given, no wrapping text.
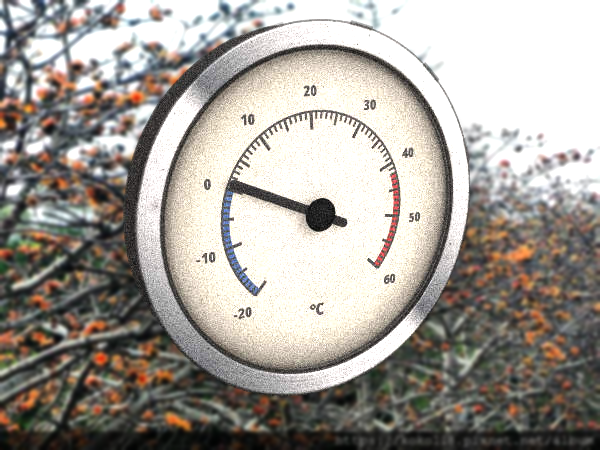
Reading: {"value": 1, "unit": "°C"}
